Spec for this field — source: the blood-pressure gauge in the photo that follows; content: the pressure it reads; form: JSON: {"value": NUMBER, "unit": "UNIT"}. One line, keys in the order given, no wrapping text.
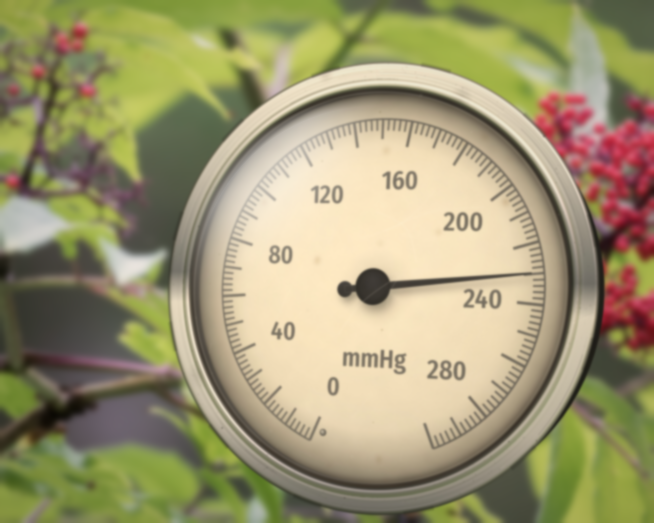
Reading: {"value": 230, "unit": "mmHg"}
